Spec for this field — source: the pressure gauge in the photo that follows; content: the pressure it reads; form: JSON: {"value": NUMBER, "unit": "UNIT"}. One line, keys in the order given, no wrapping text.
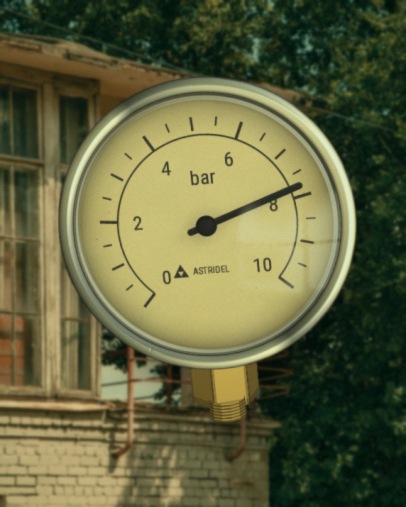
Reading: {"value": 7.75, "unit": "bar"}
